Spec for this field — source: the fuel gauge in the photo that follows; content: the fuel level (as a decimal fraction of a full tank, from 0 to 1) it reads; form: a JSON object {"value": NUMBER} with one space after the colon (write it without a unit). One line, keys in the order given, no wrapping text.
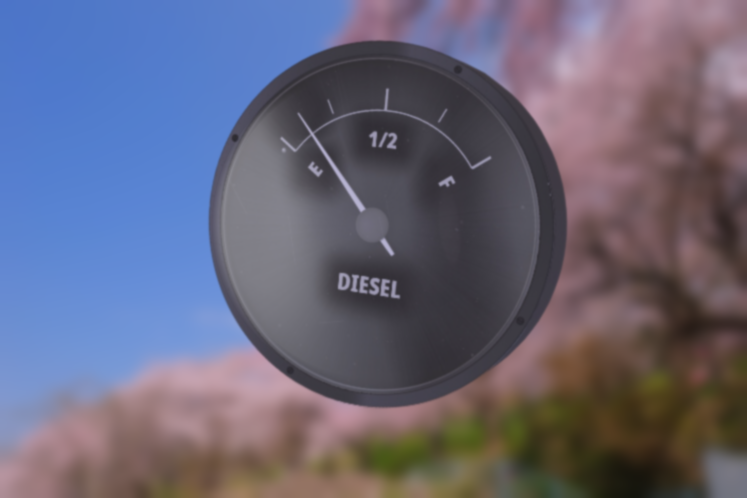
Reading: {"value": 0.125}
